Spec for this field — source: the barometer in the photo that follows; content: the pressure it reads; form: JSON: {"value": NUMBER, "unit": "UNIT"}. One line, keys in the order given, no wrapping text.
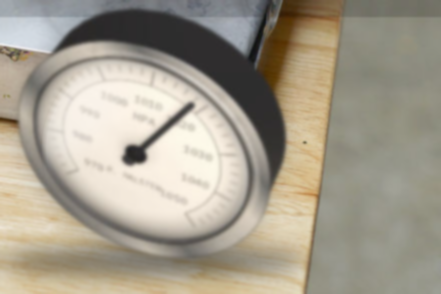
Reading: {"value": 1018, "unit": "hPa"}
